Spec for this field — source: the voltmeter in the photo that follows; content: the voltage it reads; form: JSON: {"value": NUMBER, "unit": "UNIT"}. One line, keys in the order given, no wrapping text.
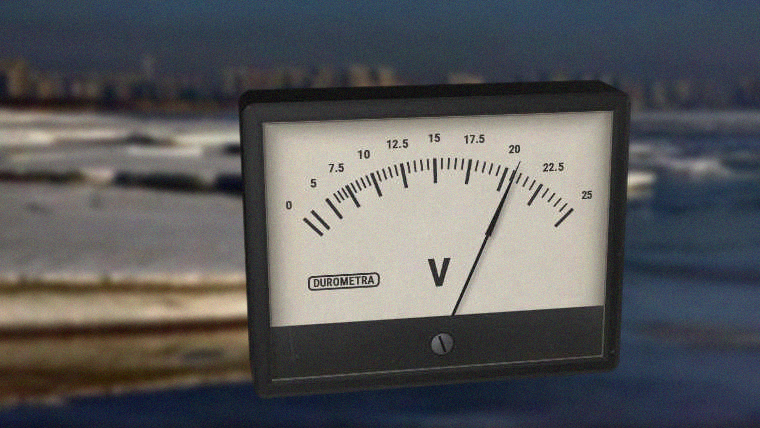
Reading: {"value": 20.5, "unit": "V"}
